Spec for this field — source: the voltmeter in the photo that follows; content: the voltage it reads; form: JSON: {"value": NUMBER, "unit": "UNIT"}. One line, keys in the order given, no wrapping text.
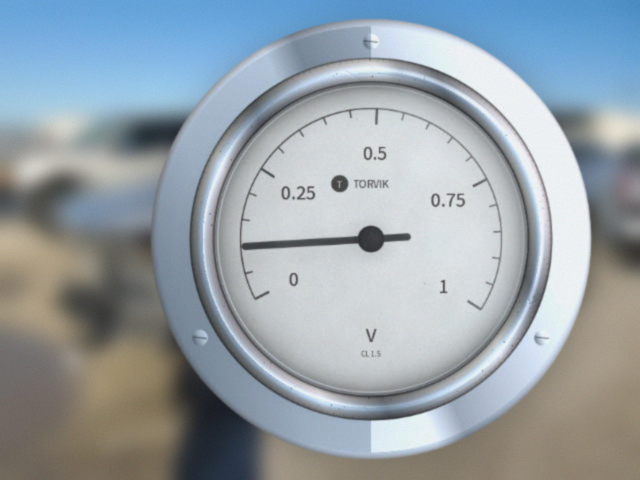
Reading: {"value": 0.1, "unit": "V"}
